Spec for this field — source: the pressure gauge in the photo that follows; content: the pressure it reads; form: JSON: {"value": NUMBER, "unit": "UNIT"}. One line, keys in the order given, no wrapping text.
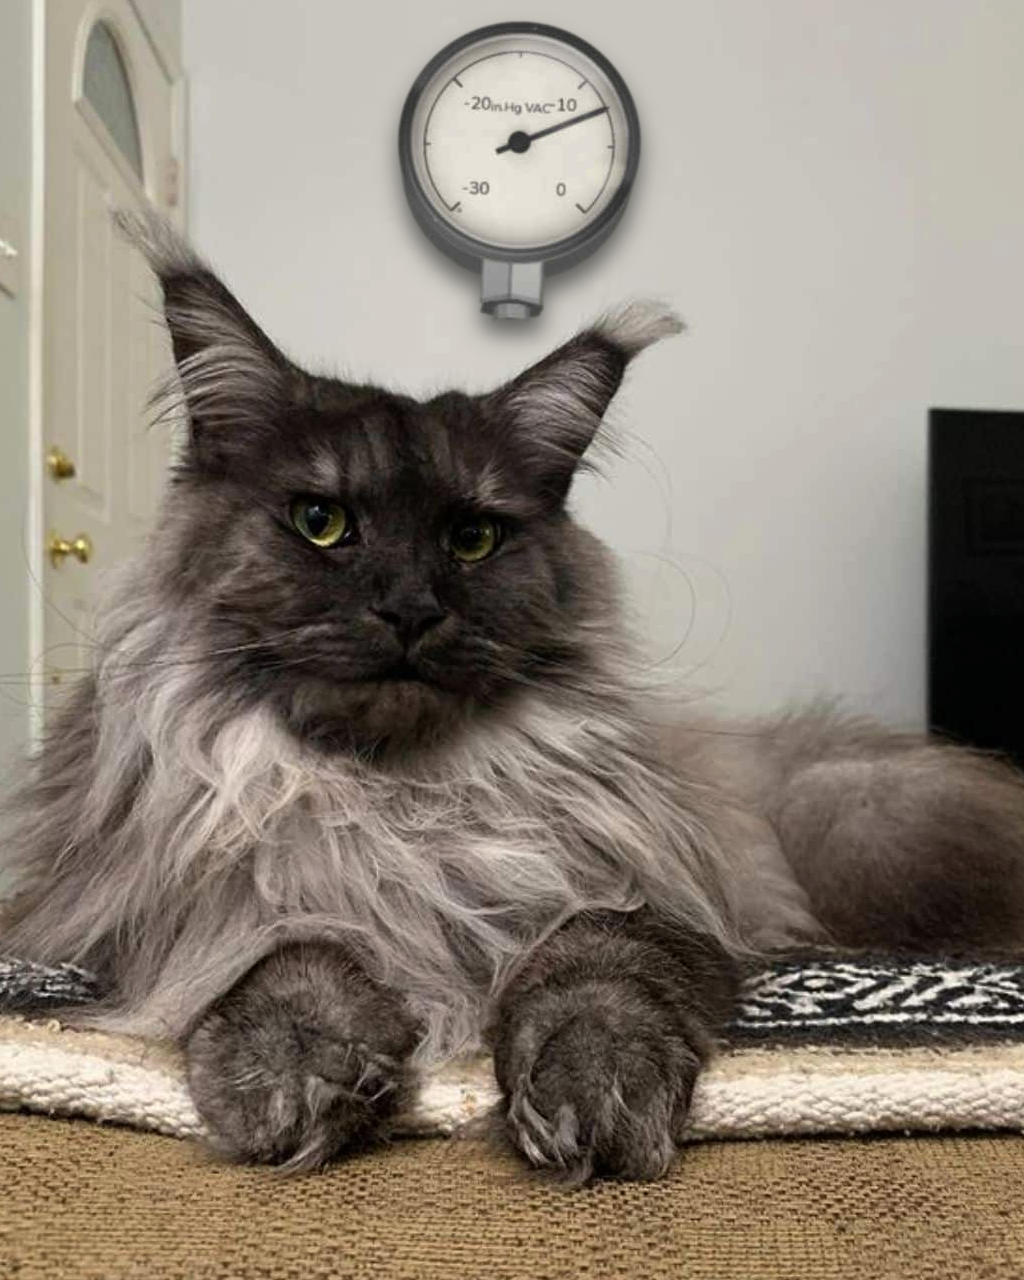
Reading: {"value": -7.5, "unit": "inHg"}
